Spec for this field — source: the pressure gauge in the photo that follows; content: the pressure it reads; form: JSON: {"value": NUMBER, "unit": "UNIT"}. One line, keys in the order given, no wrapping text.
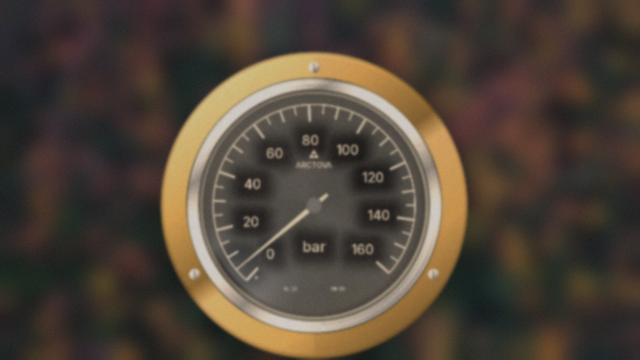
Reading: {"value": 5, "unit": "bar"}
